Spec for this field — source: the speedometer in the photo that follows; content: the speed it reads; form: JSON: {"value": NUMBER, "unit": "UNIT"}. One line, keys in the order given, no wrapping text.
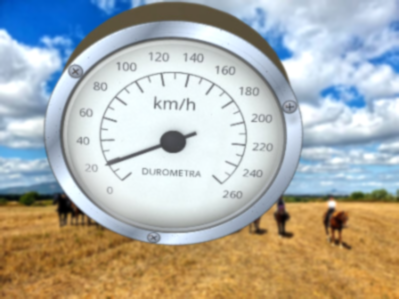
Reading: {"value": 20, "unit": "km/h"}
